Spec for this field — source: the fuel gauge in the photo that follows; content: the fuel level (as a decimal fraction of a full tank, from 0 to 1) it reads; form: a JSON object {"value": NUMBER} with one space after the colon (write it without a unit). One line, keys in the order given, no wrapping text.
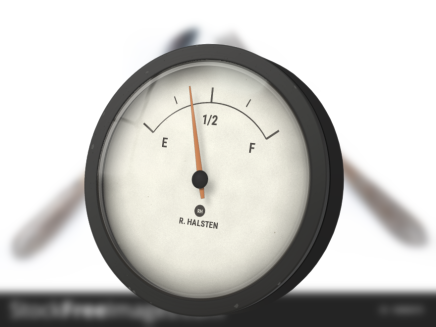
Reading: {"value": 0.375}
